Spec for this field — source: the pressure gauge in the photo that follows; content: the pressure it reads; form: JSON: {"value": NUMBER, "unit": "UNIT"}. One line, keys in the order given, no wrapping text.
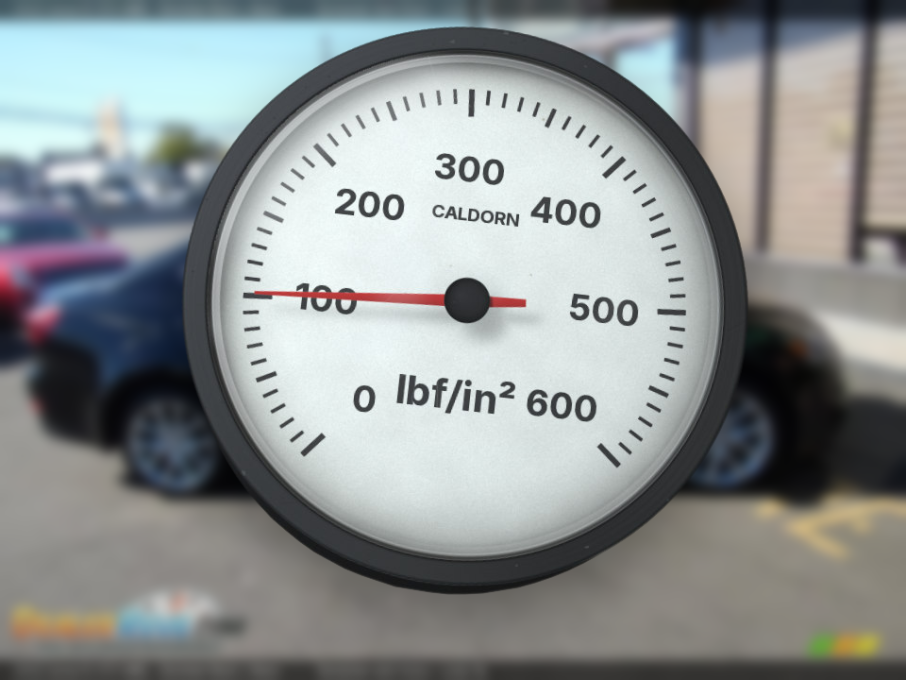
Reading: {"value": 100, "unit": "psi"}
